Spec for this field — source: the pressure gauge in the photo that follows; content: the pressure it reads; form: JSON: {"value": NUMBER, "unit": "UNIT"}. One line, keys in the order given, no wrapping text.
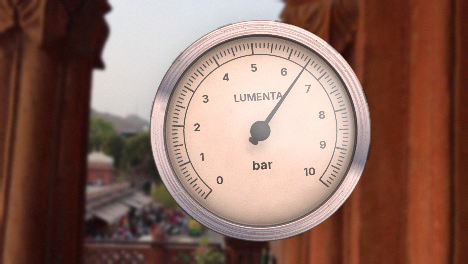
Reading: {"value": 6.5, "unit": "bar"}
